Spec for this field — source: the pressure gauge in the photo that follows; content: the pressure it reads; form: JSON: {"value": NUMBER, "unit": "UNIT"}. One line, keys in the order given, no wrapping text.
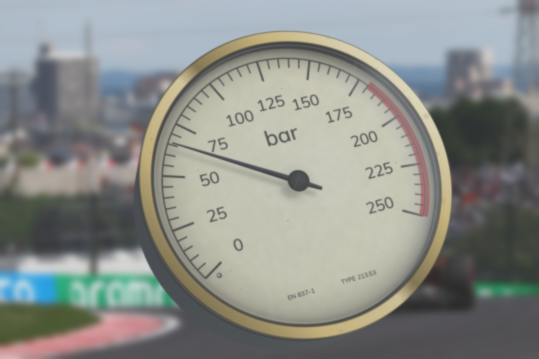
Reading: {"value": 65, "unit": "bar"}
